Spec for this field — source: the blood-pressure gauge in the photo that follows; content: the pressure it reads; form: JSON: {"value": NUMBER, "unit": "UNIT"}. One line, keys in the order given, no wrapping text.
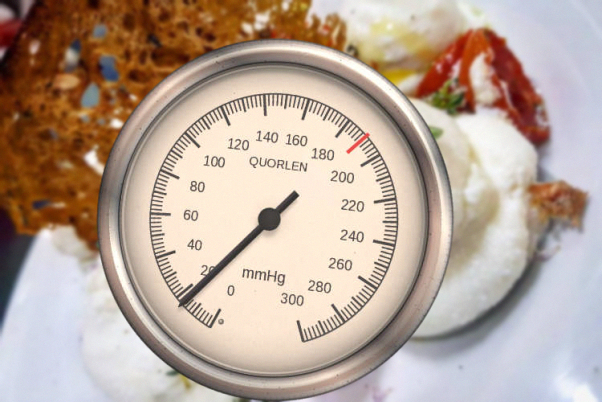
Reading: {"value": 16, "unit": "mmHg"}
